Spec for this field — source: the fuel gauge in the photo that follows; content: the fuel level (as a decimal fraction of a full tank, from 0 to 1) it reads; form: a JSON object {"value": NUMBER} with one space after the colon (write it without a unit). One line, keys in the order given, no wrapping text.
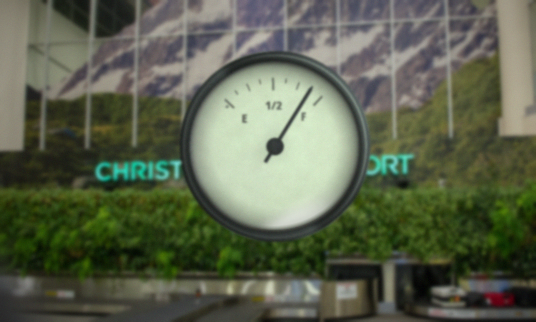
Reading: {"value": 0.875}
